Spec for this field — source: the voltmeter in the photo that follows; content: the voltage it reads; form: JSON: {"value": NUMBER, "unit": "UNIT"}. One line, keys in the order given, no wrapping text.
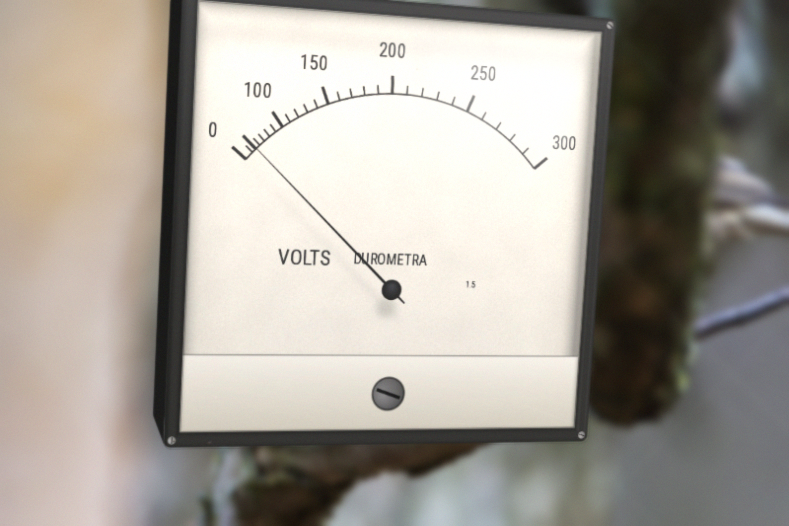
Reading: {"value": 50, "unit": "V"}
